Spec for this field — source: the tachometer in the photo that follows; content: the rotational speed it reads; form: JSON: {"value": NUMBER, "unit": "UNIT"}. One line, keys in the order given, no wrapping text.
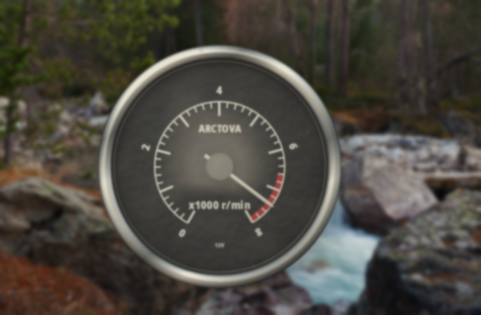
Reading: {"value": 7400, "unit": "rpm"}
